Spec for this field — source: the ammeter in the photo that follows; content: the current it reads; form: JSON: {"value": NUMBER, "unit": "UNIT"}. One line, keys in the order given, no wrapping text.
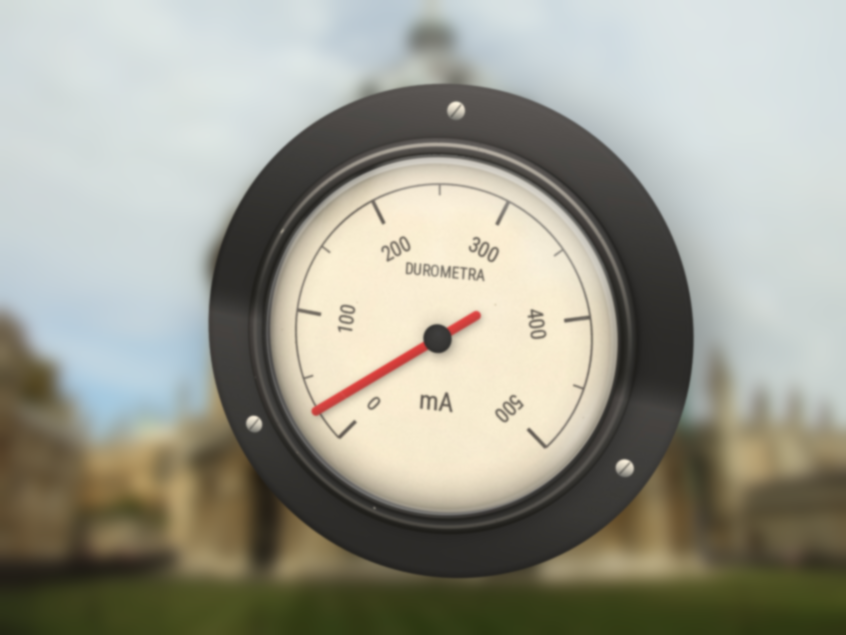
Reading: {"value": 25, "unit": "mA"}
